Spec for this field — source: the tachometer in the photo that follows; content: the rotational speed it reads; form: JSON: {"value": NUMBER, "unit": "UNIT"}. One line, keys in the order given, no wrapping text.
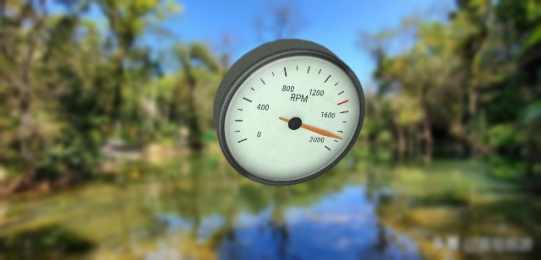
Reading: {"value": 1850, "unit": "rpm"}
